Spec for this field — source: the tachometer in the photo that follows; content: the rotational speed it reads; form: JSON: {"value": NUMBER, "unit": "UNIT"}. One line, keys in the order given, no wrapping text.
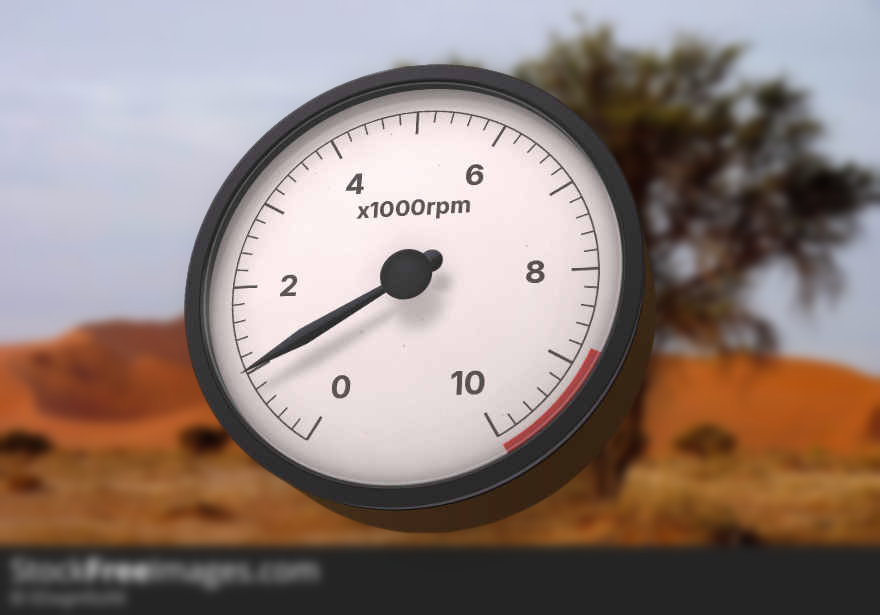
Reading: {"value": 1000, "unit": "rpm"}
